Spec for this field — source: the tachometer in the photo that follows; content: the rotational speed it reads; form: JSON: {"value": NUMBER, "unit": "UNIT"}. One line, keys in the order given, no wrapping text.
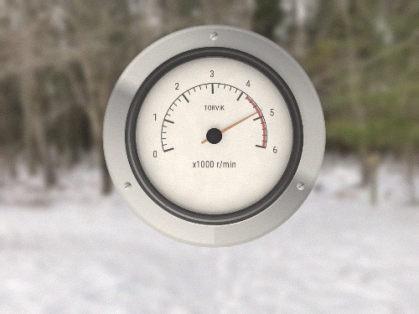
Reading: {"value": 4800, "unit": "rpm"}
